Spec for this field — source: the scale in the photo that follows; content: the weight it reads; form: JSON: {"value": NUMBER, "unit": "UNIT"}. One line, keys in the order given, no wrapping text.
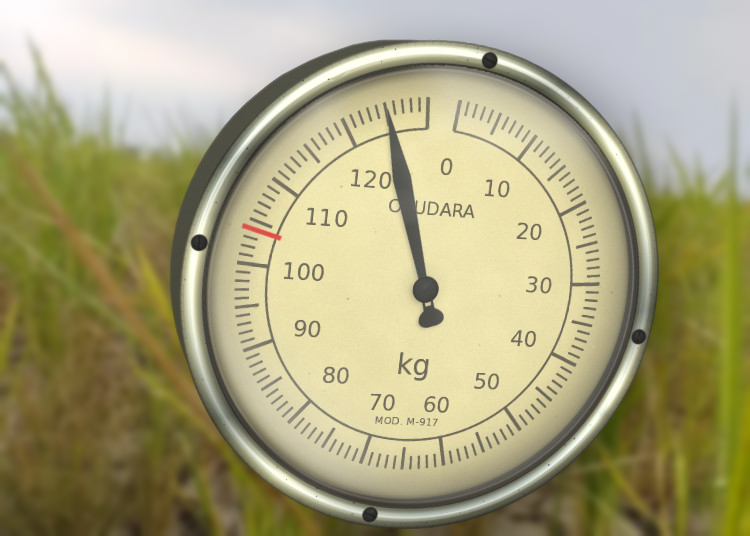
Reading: {"value": 125, "unit": "kg"}
